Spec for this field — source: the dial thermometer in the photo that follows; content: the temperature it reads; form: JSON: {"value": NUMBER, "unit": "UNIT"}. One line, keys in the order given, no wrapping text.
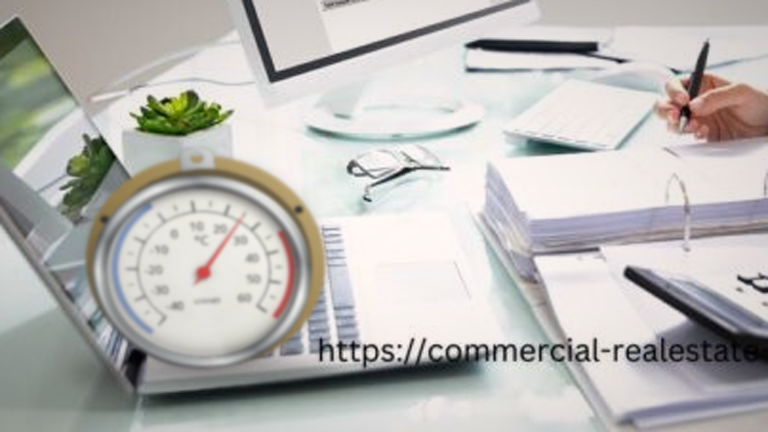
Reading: {"value": 25, "unit": "°C"}
